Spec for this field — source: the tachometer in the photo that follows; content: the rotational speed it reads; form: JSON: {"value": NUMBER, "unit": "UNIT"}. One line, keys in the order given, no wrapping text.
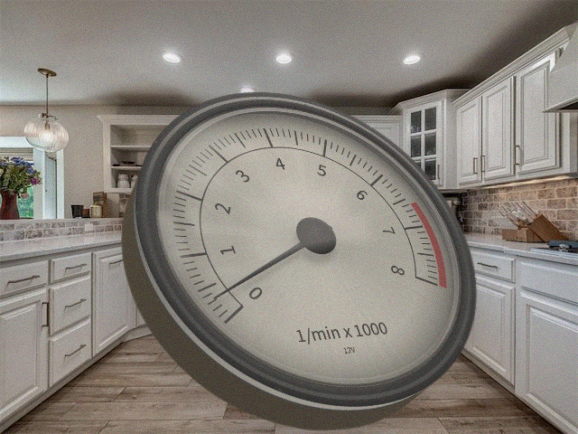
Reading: {"value": 300, "unit": "rpm"}
